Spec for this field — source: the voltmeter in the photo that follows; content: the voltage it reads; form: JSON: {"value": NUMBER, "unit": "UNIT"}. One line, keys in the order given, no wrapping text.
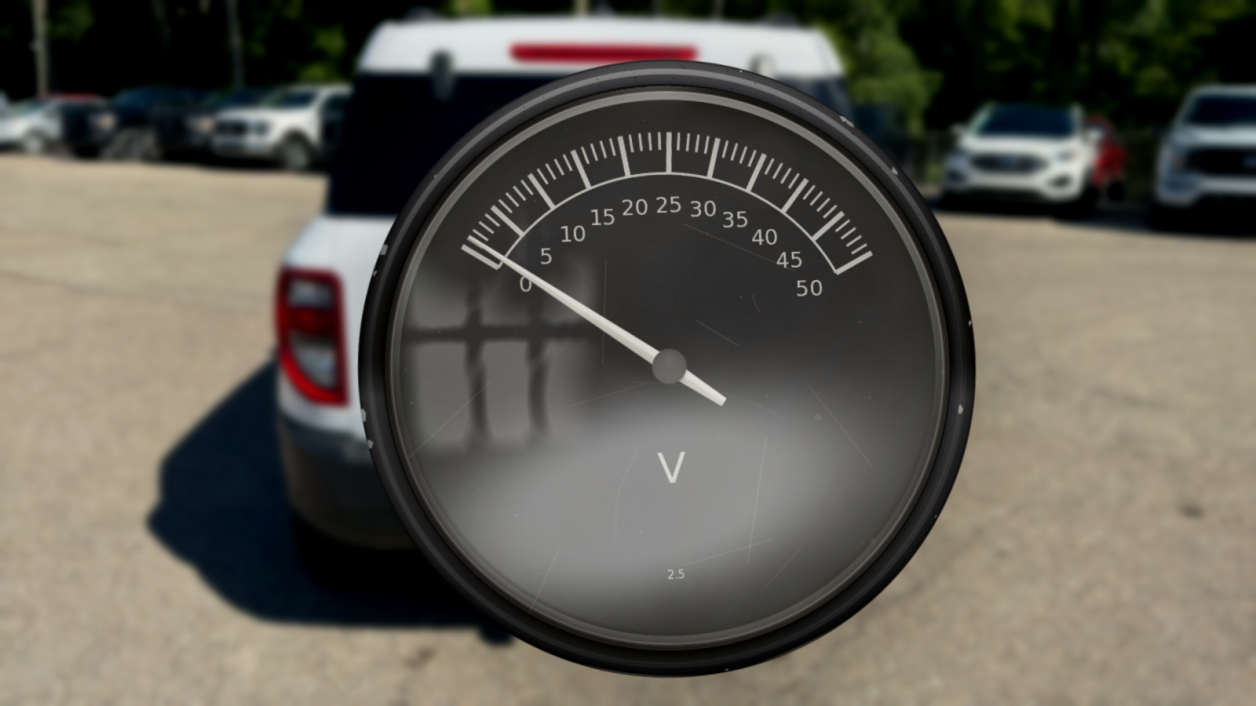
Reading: {"value": 1, "unit": "V"}
